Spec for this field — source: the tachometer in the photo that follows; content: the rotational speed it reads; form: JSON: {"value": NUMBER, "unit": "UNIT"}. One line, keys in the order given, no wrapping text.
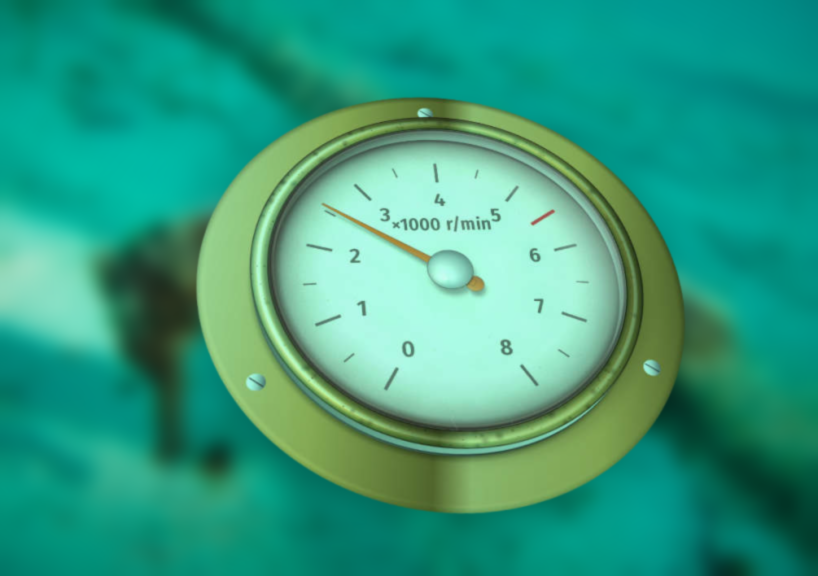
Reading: {"value": 2500, "unit": "rpm"}
